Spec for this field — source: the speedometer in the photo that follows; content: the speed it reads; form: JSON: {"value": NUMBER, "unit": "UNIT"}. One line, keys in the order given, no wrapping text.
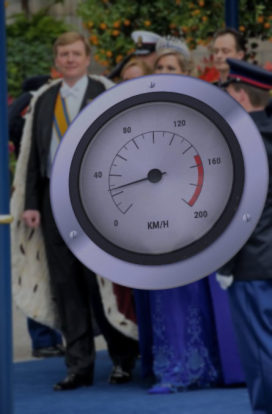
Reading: {"value": 25, "unit": "km/h"}
